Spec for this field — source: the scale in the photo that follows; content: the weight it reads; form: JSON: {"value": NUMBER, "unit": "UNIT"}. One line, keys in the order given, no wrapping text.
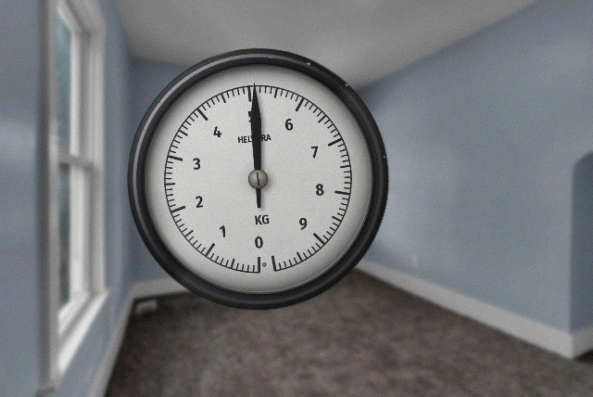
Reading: {"value": 5.1, "unit": "kg"}
